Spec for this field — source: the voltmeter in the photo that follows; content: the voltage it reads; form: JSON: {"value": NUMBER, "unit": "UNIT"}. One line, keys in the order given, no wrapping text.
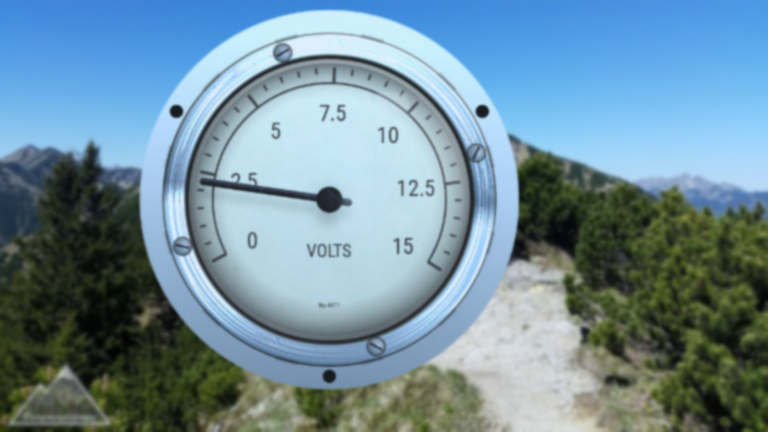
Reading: {"value": 2.25, "unit": "V"}
